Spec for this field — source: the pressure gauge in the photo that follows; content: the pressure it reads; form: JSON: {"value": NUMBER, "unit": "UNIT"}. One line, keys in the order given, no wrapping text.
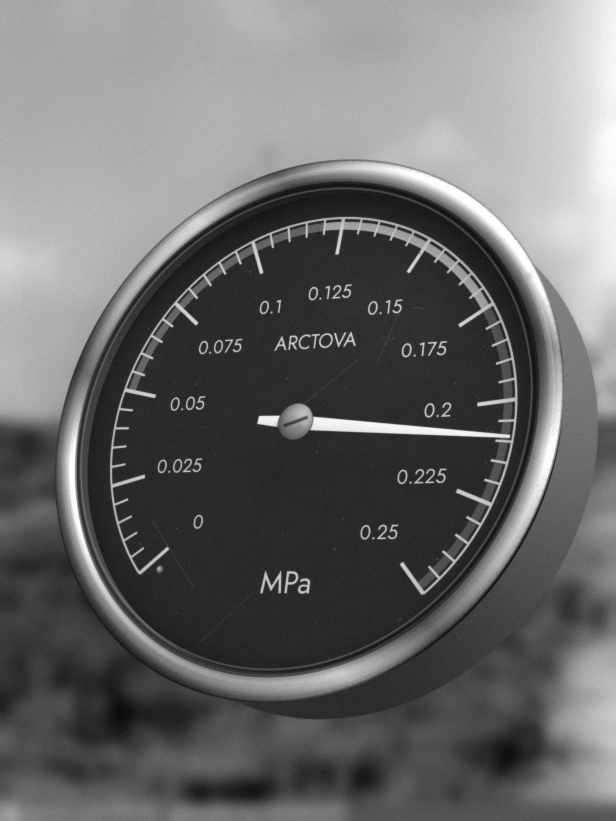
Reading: {"value": 0.21, "unit": "MPa"}
